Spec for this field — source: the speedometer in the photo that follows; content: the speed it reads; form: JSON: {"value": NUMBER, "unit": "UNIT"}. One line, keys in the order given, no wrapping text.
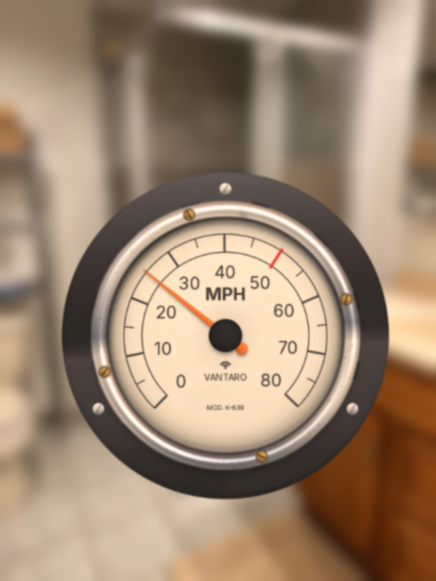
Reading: {"value": 25, "unit": "mph"}
